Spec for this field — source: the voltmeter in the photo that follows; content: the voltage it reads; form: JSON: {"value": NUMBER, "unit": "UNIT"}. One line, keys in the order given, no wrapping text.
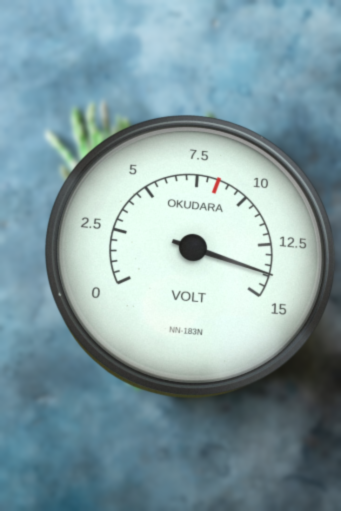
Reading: {"value": 14, "unit": "V"}
